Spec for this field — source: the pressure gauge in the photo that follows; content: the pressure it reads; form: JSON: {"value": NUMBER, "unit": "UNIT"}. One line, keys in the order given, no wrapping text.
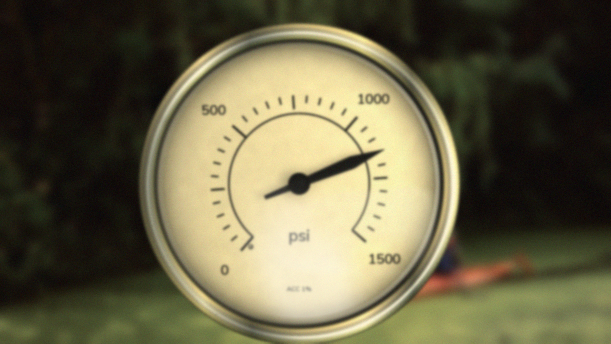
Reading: {"value": 1150, "unit": "psi"}
